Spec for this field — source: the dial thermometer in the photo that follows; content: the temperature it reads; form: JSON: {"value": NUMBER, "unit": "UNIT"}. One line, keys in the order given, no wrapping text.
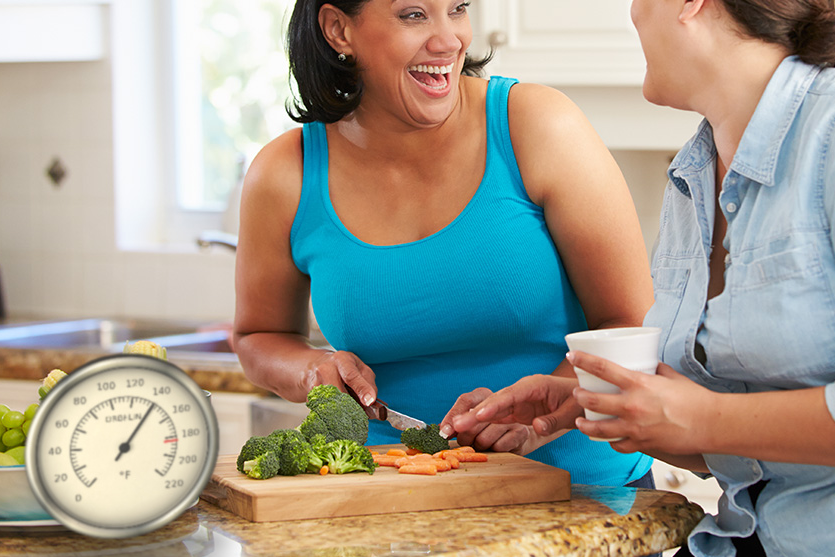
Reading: {"value": 140, "unit": "°F"}
